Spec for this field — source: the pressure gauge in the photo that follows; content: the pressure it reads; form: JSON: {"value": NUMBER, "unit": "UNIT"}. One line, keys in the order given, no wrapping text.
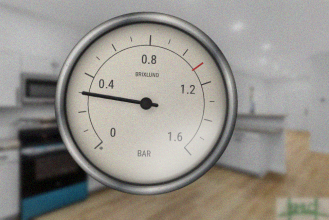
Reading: {"value": 0.3, "unit": "bar"}
